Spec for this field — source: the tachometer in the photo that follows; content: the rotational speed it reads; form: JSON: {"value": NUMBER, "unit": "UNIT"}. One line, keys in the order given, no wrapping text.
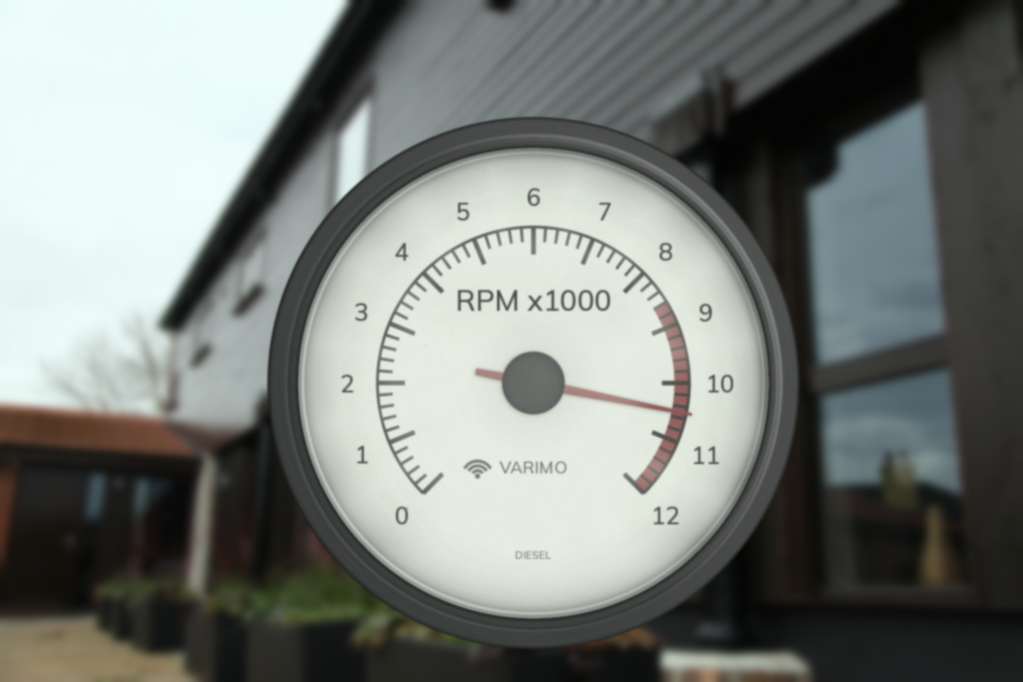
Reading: {"value": 10500, "unit": "rpm"}
